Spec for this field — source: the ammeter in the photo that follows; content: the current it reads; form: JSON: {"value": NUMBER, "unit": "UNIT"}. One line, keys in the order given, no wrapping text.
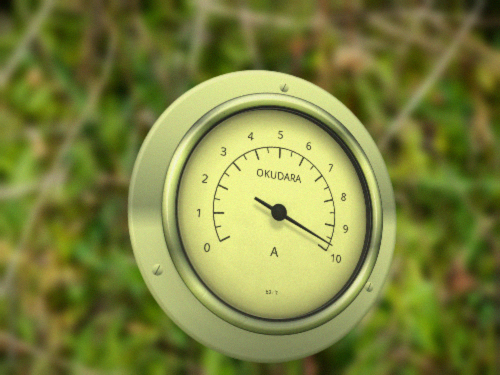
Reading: {"value": 9.75, "unit": "A"}
